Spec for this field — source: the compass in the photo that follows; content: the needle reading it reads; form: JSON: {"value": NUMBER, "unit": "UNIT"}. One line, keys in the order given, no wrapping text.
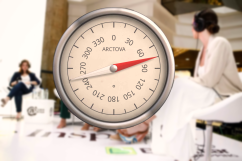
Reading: {"value": 75, "unit": "°"}
